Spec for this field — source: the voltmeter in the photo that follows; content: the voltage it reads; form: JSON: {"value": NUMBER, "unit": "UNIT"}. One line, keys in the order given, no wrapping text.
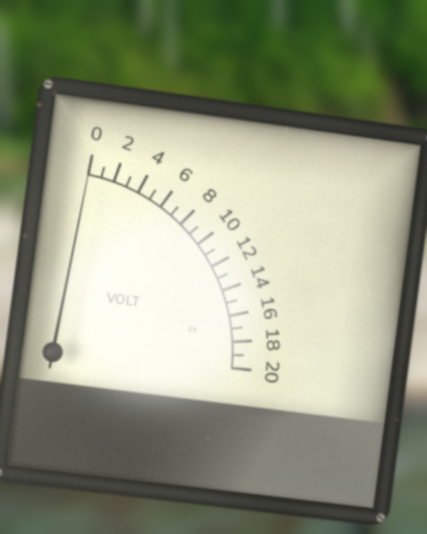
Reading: {"value": 0, "unit": "V"}
